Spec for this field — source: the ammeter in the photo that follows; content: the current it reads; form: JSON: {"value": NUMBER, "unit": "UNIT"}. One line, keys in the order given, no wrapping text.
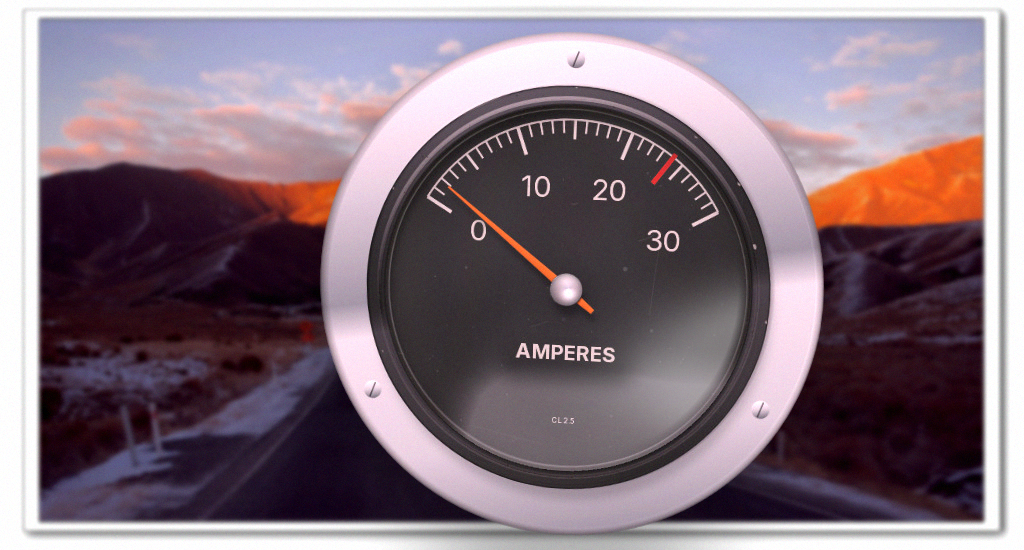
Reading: {"value": 2, "unit": "A"}
